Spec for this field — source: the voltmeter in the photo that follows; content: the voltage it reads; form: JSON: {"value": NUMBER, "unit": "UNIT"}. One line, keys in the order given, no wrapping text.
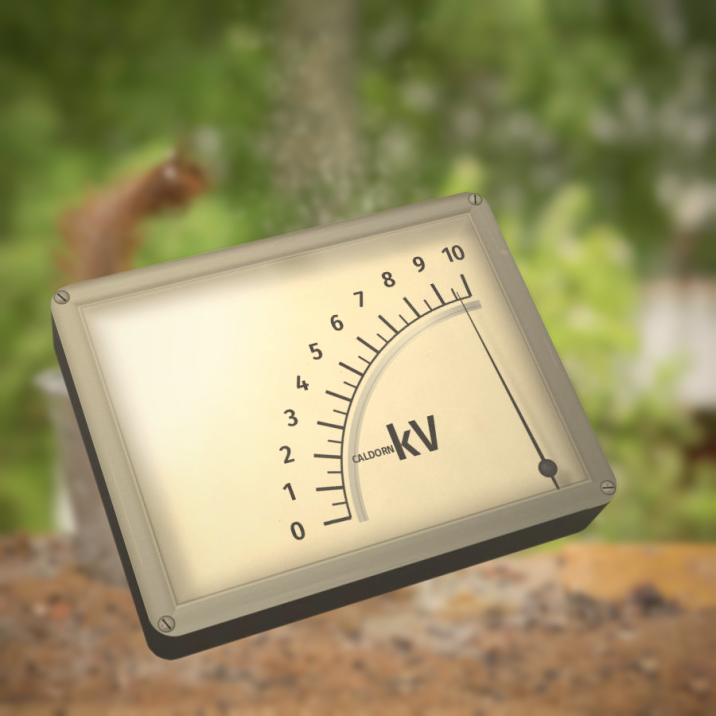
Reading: {"value": 9.5, "unit": "kV"}
